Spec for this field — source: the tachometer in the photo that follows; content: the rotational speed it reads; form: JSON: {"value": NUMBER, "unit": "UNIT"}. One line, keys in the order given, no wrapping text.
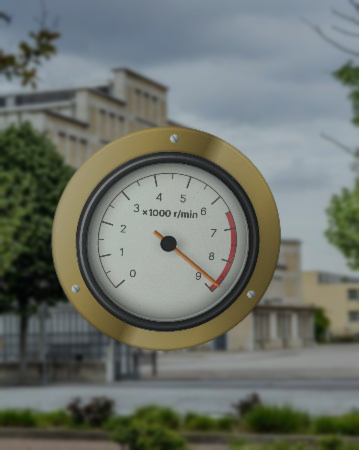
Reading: {"value": 8750, "unit": "rpm"}
